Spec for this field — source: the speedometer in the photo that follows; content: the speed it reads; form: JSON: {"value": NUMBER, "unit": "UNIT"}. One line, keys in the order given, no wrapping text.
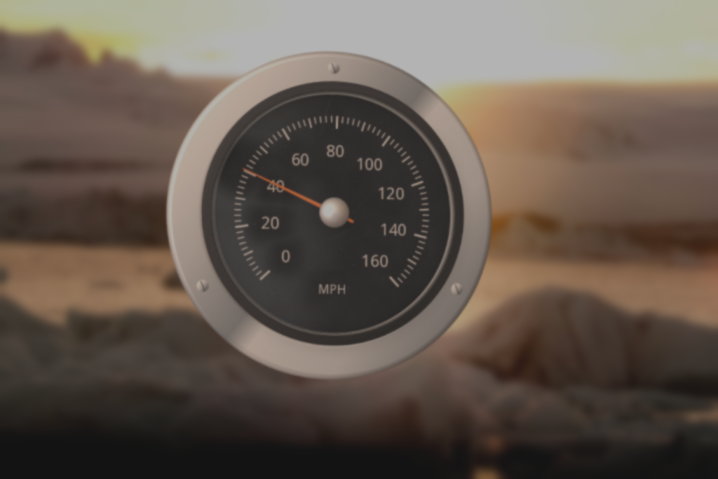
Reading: {"value": 40, "unit": "mph"}
